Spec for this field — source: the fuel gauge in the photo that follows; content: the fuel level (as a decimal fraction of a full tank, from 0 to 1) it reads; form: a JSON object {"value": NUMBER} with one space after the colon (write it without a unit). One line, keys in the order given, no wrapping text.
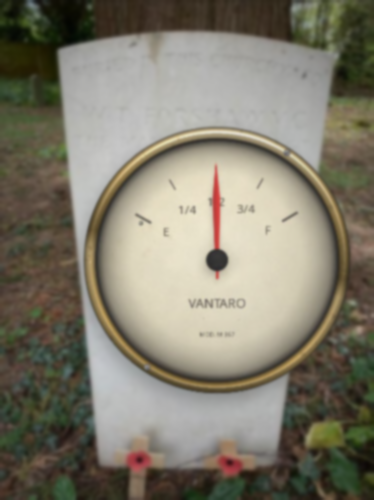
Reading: {"value": 0.5}
